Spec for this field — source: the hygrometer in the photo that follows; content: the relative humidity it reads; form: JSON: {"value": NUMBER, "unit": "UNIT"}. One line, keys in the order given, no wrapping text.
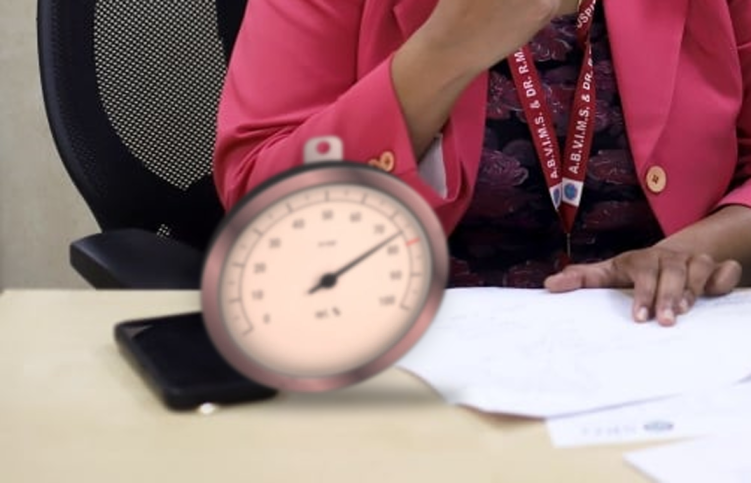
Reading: {"value": 75, "unit": "%"}
